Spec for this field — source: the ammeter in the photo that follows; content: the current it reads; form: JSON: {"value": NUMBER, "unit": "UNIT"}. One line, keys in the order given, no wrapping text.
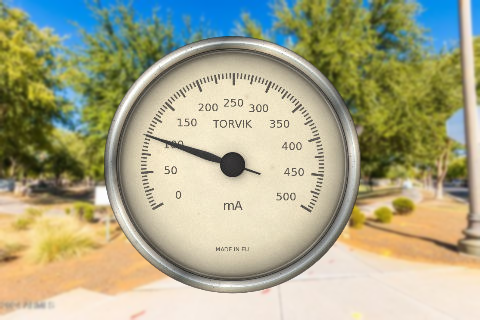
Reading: {"value": 100, "unit": "mA"}
